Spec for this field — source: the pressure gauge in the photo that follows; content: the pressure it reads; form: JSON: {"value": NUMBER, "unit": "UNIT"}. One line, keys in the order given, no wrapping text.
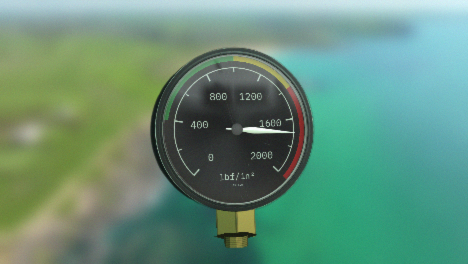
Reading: {"value": 1700, "unit": "psi"}
